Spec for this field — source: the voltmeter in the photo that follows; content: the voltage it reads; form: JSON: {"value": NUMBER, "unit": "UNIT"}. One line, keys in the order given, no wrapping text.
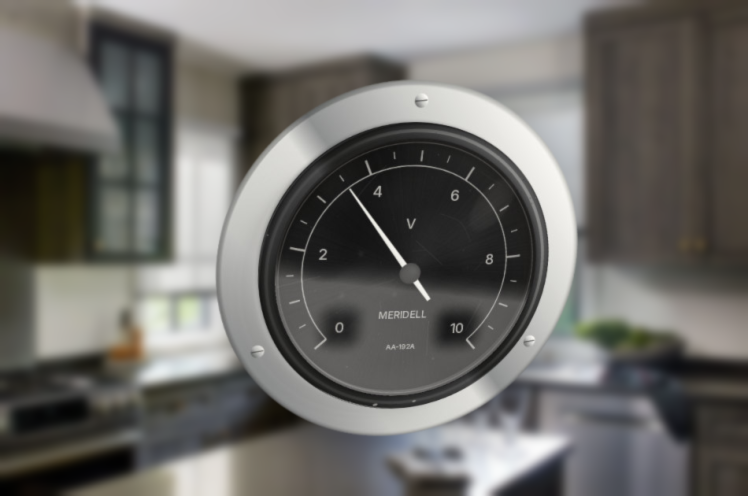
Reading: {"value": 3.5, "unit": "V"}
